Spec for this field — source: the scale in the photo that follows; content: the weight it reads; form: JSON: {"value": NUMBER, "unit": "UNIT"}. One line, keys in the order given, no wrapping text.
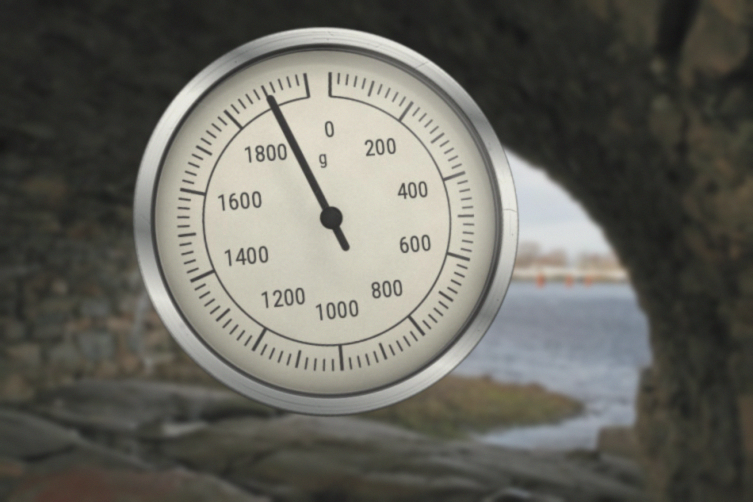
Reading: {"value": 1900, "unit": "g"}
